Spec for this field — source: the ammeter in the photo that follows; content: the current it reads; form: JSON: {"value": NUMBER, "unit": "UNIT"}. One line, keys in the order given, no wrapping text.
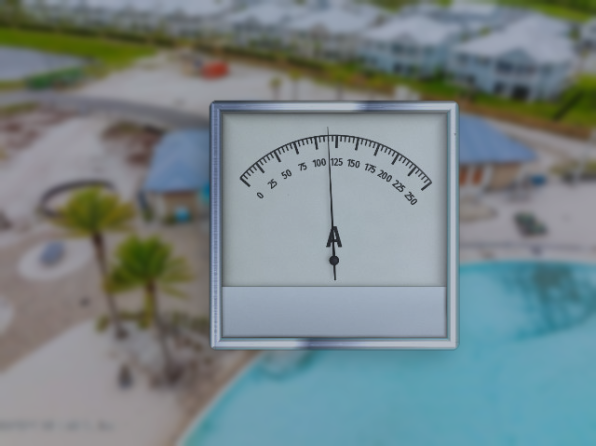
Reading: {"value": 115, "unit": "A"}
